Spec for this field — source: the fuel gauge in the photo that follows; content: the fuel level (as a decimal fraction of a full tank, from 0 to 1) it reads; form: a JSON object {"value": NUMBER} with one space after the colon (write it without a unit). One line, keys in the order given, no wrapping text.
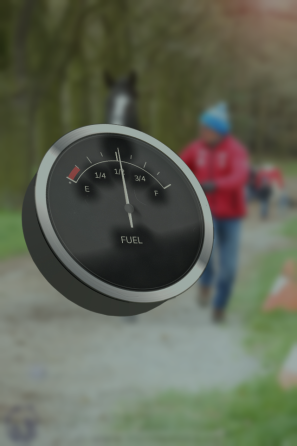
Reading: {"value": 0.5}
